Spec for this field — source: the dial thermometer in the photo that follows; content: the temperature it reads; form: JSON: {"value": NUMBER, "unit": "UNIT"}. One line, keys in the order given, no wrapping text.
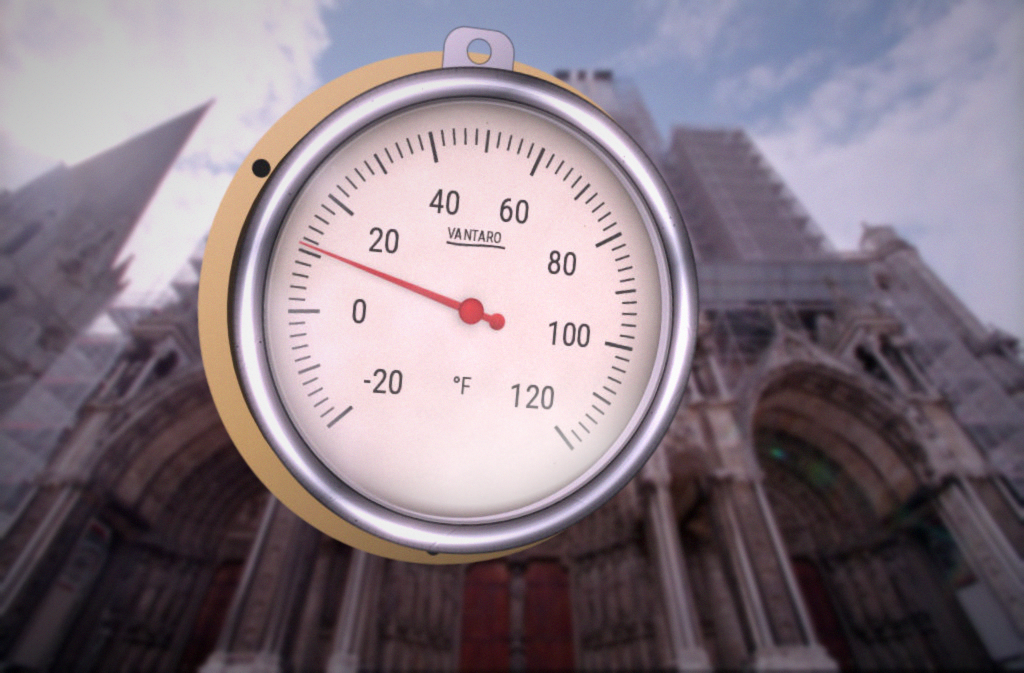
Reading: {"value": 11, "unit": "°F"}
